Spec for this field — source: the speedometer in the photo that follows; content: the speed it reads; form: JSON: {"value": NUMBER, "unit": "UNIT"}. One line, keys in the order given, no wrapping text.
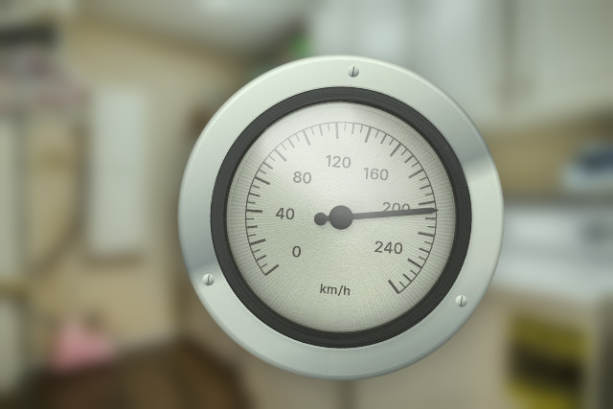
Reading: {"value": 205, "unit": "km/h"}
